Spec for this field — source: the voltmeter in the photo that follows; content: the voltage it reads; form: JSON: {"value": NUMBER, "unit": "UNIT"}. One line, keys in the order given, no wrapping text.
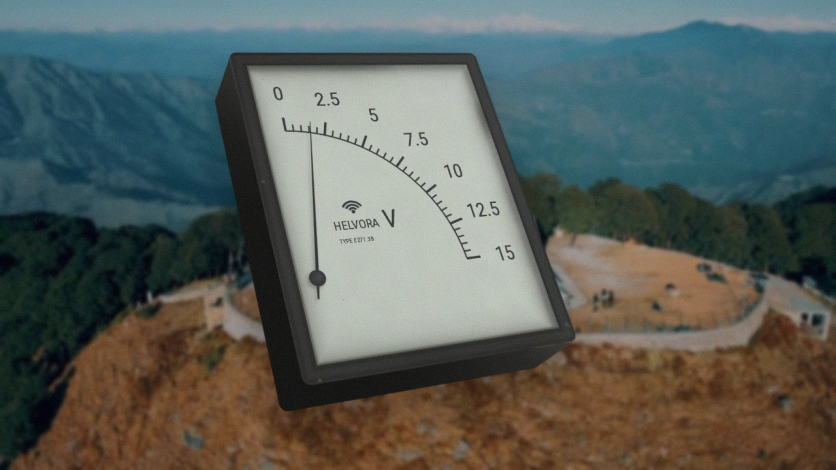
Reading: {"value": 1.5, "unit": "V"}
